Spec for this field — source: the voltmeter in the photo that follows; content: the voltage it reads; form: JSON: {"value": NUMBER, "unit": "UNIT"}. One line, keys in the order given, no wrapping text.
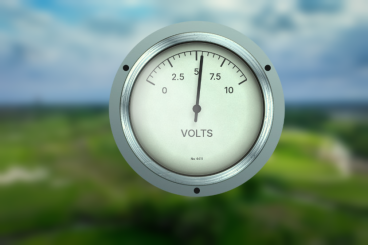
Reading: {"value": 5.5, "unit": "V"}
